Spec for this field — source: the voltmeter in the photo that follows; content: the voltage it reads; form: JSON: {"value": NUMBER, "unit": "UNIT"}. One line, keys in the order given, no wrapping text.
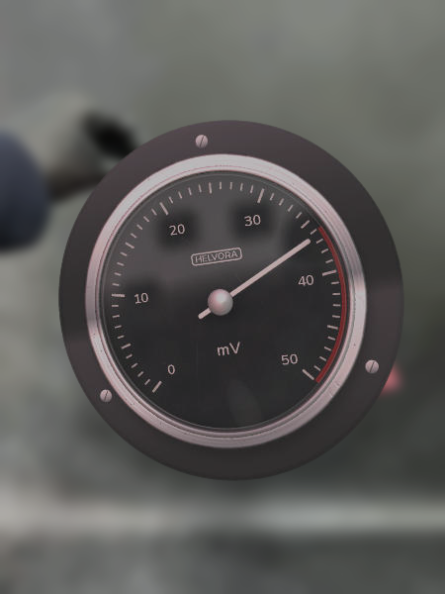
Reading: {"value": 36.5, "unit": "mV"}
